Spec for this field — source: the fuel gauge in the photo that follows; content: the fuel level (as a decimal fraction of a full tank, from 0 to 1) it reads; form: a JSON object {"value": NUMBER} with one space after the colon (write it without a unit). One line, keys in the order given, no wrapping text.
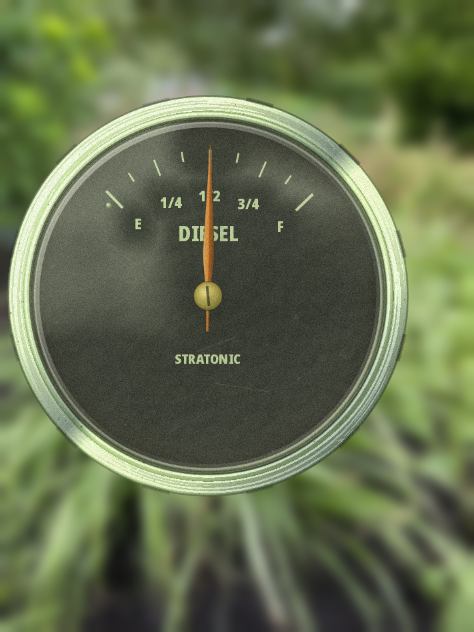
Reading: {"value": 0.5}
